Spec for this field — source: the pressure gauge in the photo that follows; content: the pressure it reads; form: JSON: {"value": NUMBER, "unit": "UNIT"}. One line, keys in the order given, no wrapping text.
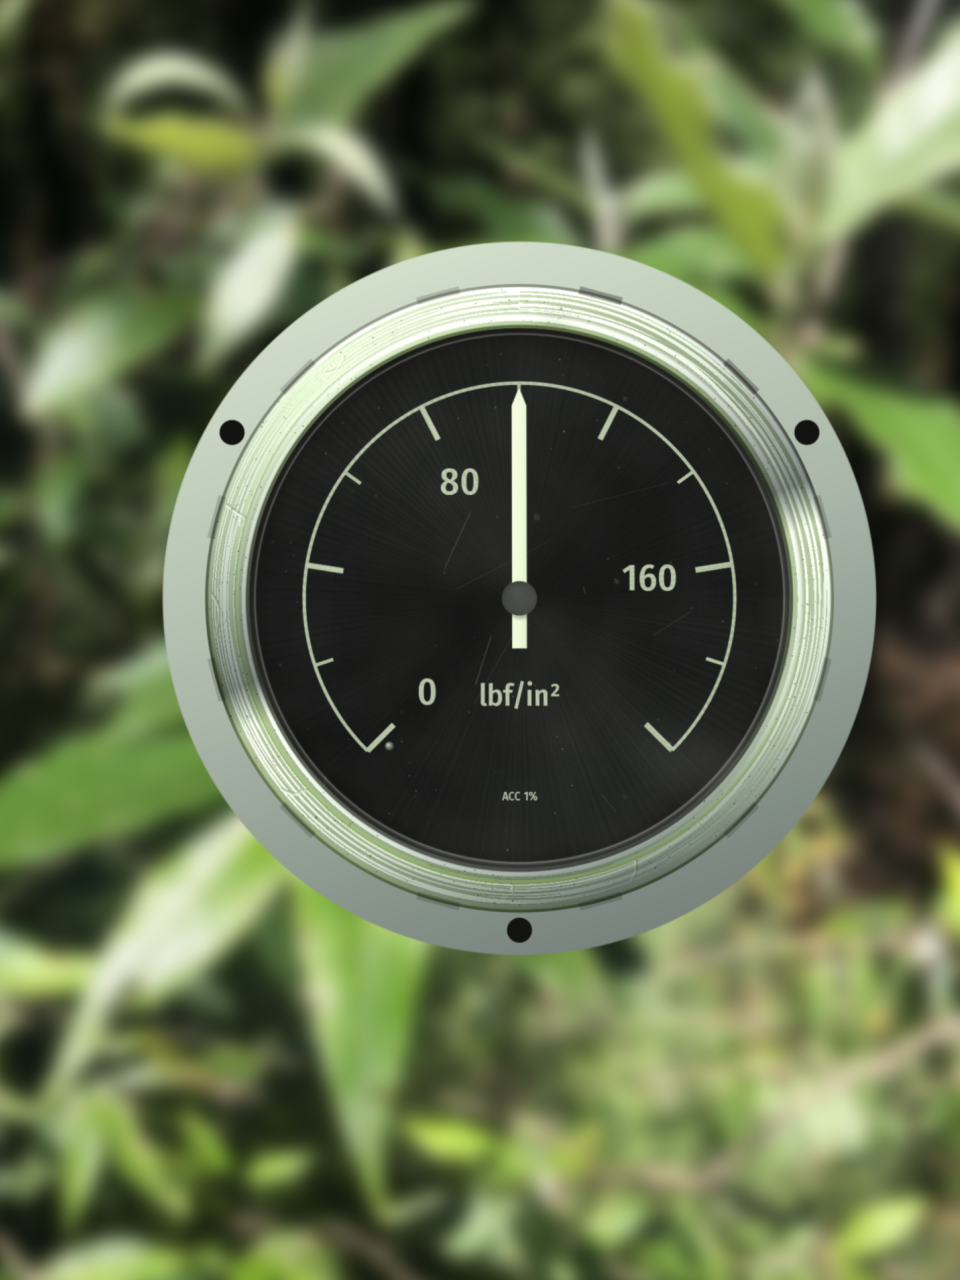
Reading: {"value": 100, "unit": "psi"}
